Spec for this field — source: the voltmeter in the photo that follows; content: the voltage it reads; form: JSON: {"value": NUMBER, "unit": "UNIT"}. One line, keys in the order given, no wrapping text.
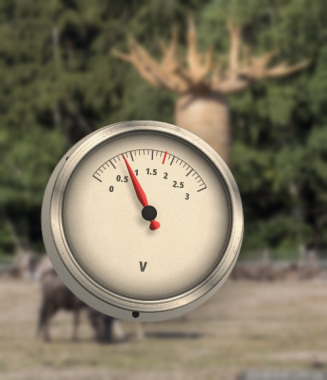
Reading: {"value": 0.8, "unit": "V"}
